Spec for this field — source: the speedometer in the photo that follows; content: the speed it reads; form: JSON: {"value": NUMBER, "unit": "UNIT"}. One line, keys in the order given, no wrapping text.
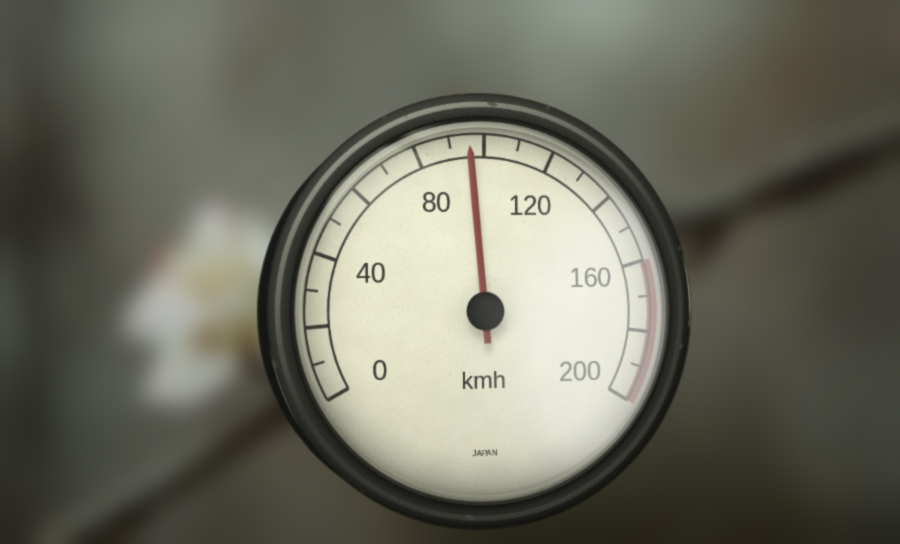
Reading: {"value": 95, "unit": "km/h"}
